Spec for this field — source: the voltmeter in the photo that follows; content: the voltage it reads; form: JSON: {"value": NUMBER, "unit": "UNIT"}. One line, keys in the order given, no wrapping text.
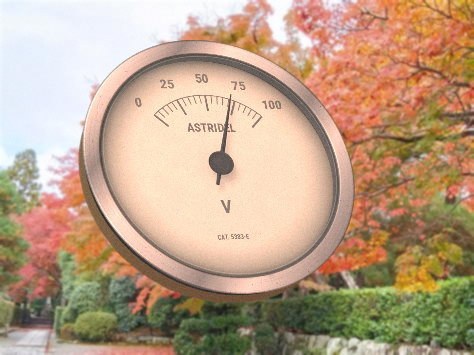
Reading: {"value": 70, "unit": "V"}
